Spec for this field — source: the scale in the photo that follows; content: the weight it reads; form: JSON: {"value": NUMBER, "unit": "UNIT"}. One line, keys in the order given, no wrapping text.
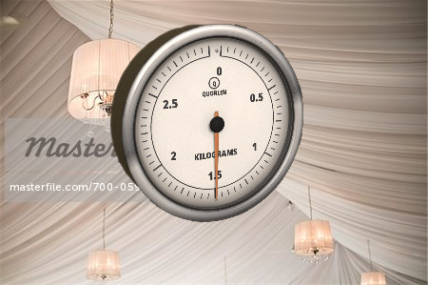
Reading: {"value": 1.5, "unit": "kg"}
